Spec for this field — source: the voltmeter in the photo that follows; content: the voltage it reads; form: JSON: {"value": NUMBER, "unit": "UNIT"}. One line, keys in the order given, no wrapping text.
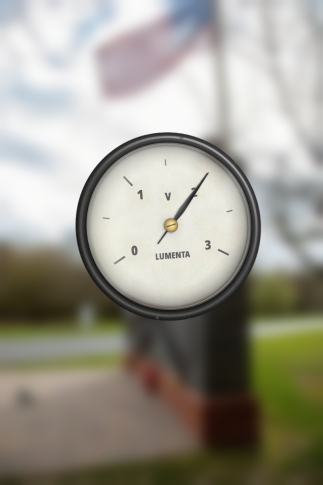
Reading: {"value": 2, "unit": "V"}
